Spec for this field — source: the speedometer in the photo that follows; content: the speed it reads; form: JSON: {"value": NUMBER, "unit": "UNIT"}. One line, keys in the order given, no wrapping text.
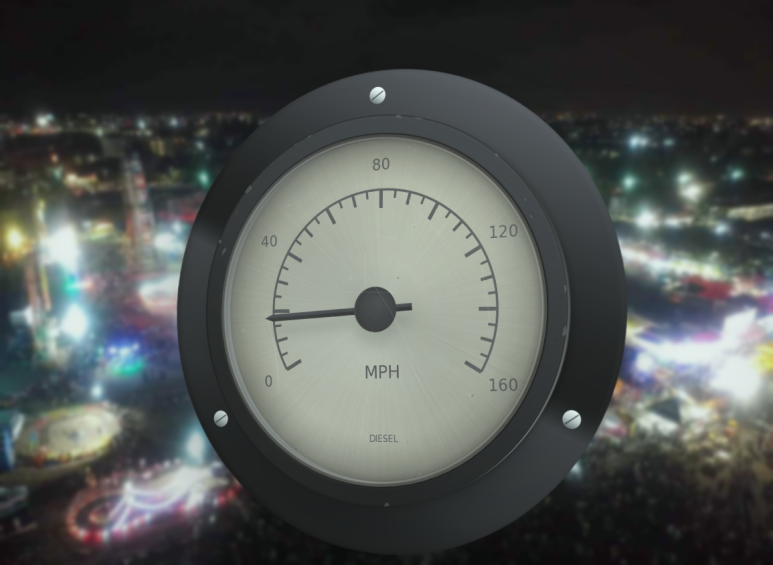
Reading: {"value": 17.5, "unit": "mph"}
